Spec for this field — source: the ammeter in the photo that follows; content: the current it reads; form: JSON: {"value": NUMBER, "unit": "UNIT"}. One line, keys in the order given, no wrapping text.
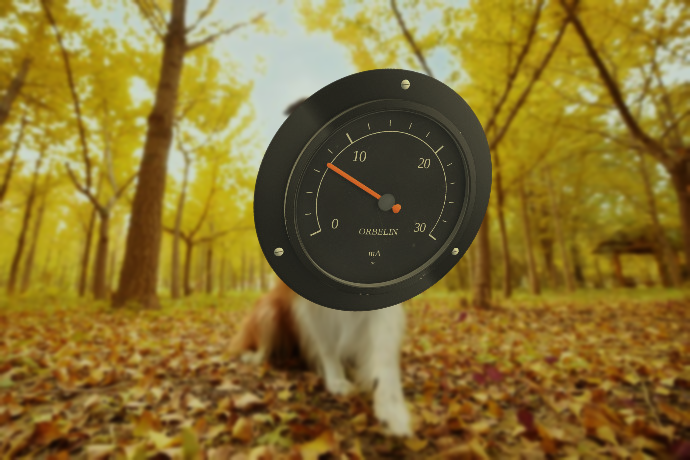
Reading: {"value": 7, "unit": "mA"}
